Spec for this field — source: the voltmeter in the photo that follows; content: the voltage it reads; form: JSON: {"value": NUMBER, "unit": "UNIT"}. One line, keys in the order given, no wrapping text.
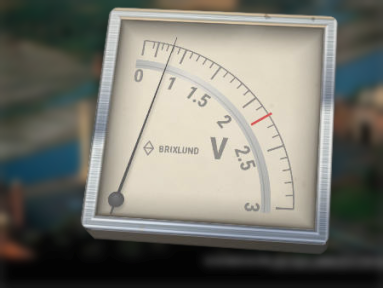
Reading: {"value": 0.8, "unit": "V"}
